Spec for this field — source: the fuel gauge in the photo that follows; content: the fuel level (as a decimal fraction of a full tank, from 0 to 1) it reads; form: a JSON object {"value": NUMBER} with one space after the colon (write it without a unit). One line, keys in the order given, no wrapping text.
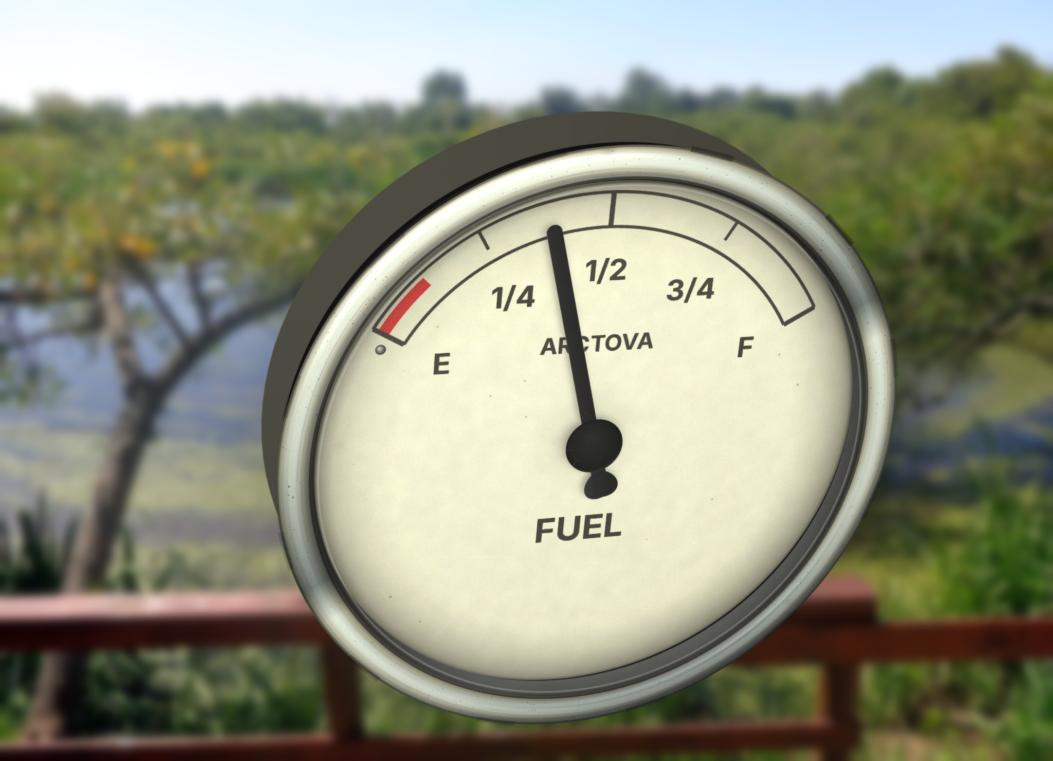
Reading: {"value": 0.375}
